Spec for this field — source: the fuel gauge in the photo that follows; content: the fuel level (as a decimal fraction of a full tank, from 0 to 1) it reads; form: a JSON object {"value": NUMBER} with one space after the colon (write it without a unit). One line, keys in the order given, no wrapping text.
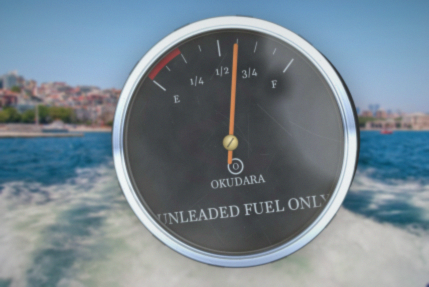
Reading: {"value": 0.625}
